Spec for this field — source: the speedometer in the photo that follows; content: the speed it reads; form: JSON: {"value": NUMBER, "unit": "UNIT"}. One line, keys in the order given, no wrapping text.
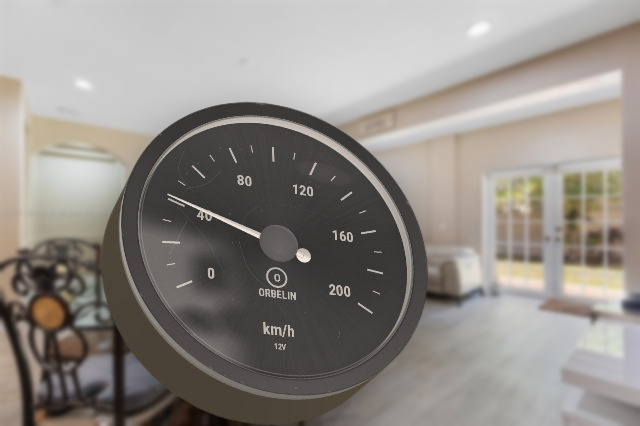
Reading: {"value": 40, "unit": "km/h"}
